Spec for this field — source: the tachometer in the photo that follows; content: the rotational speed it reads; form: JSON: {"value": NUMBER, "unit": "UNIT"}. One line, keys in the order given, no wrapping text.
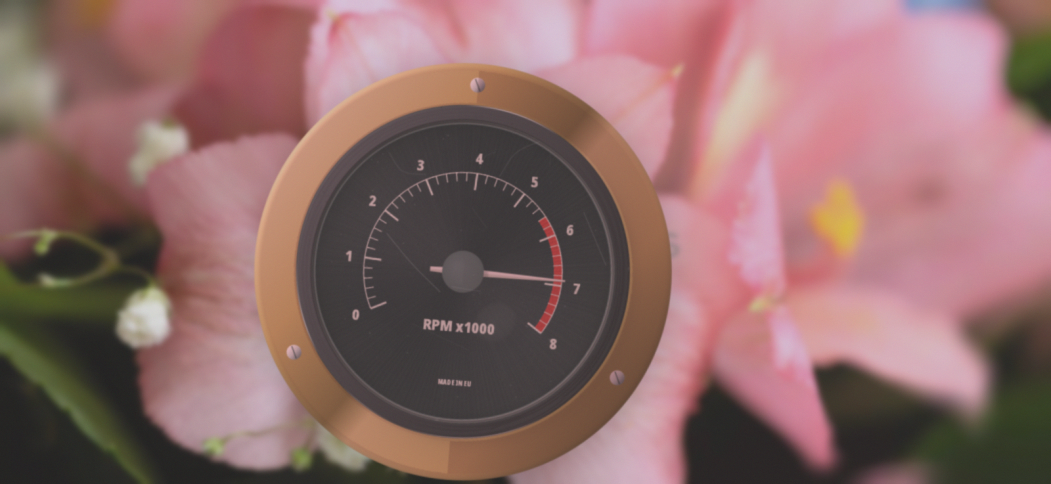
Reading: {"value": 6900, "unit": "rpm"}
